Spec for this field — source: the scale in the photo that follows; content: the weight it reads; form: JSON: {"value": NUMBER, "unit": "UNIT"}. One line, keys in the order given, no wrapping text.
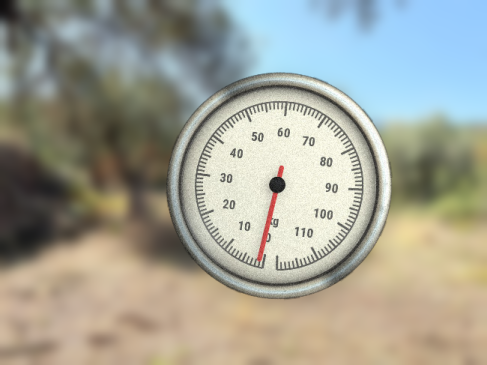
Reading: {"value": 1, "unit": "kg"}
